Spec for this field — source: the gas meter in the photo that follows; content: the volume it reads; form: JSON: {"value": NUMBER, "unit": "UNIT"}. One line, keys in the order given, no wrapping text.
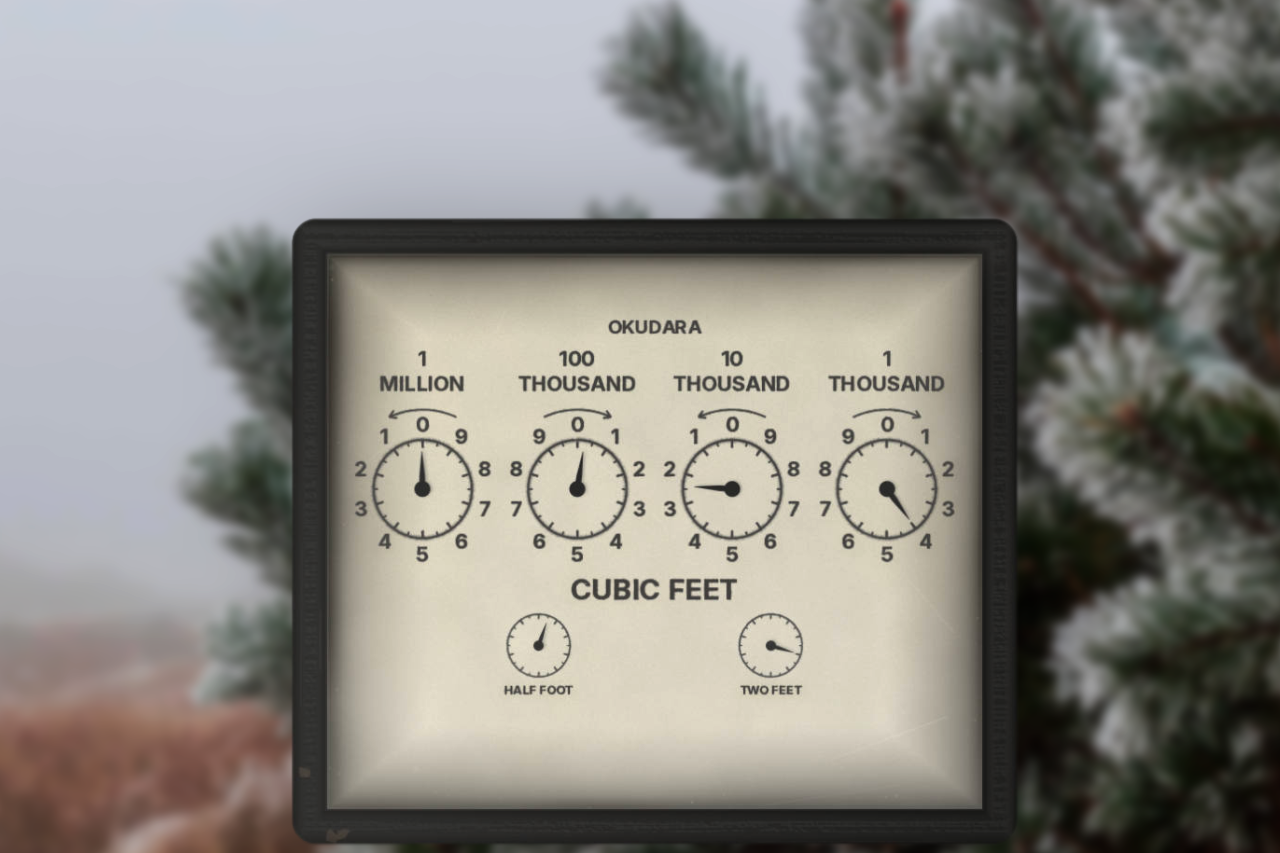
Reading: {"value": 2400, "unit": "ft³"}
